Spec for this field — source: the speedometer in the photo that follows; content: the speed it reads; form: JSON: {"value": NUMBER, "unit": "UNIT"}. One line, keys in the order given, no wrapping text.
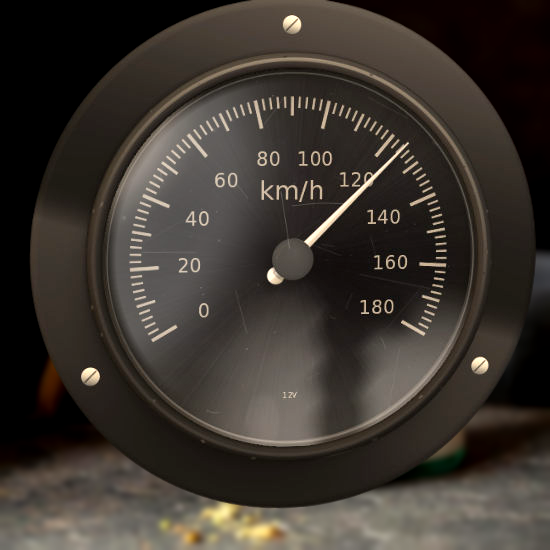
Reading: {"value": 124, "unit": "km/h"}
